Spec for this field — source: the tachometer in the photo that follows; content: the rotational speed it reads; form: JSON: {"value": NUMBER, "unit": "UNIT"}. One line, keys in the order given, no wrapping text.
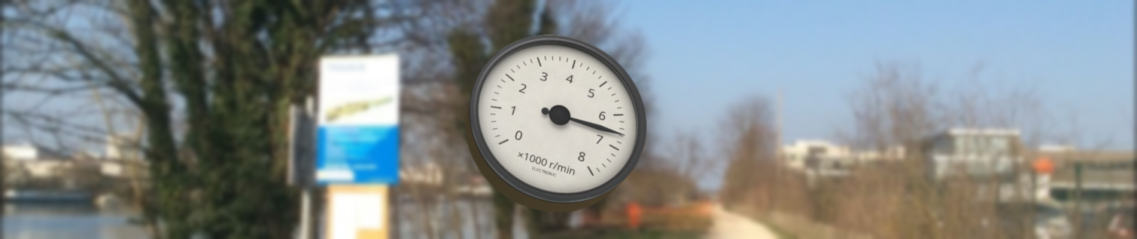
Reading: {"value": 6600, "unit": "rpm"}
